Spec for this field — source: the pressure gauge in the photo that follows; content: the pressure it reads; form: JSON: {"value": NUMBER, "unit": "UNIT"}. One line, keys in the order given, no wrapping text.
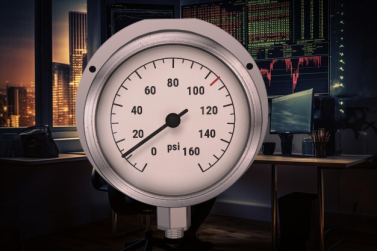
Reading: {"value": 12.5, "unit": "psi"}
